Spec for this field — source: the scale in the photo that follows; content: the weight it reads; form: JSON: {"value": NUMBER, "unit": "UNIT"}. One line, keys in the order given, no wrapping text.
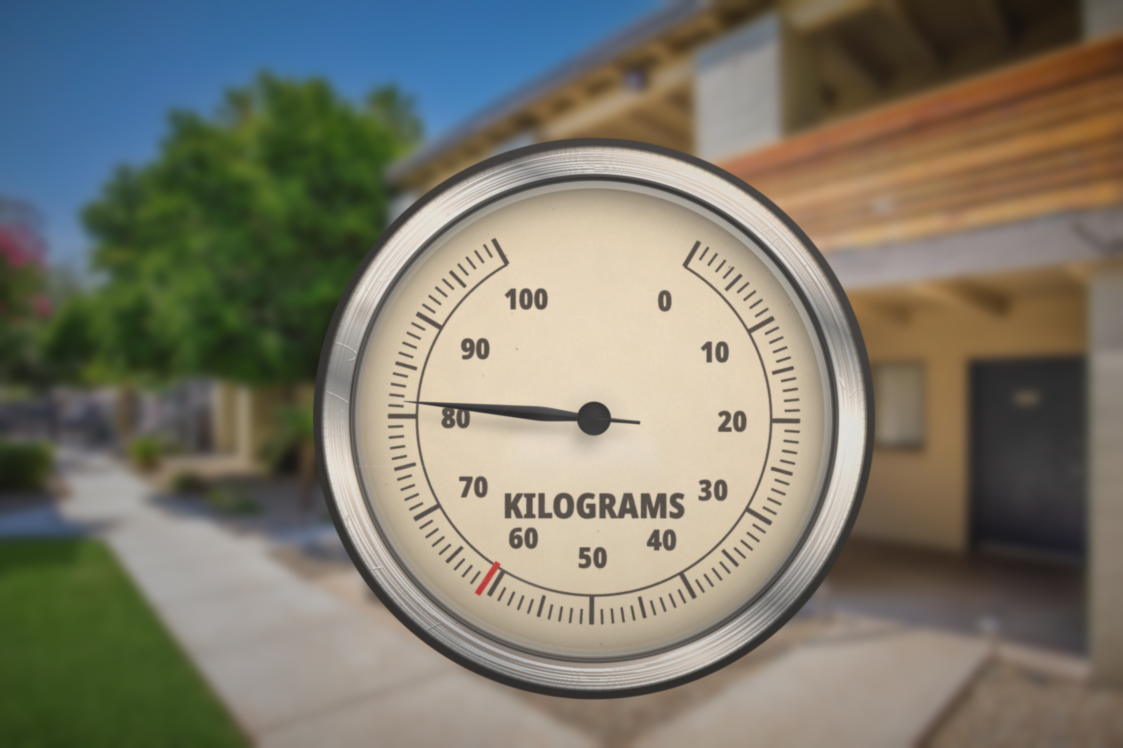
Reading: {"value": 81.5, "unit": "kg"}
